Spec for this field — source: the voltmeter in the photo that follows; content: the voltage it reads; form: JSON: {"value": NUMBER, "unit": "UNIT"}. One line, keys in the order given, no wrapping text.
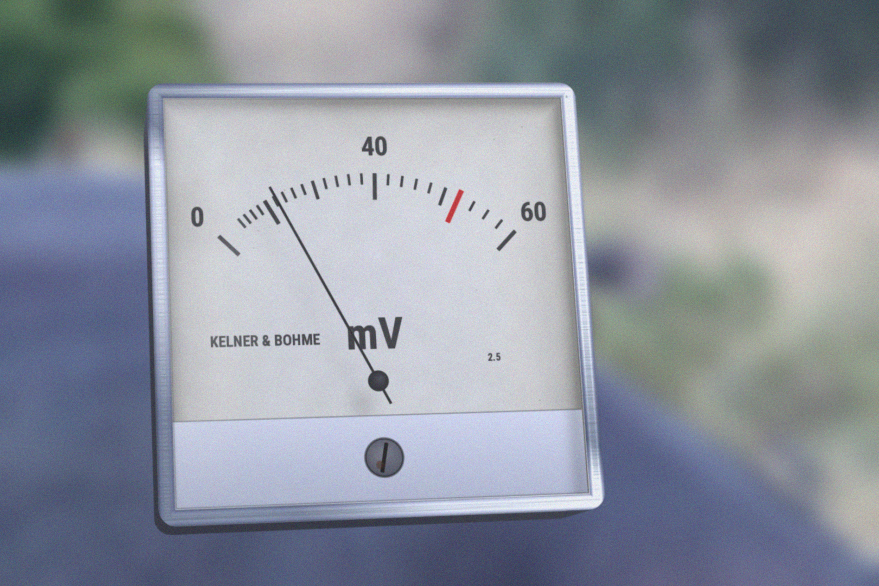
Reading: {"value": 22, "unit": "mV"}
